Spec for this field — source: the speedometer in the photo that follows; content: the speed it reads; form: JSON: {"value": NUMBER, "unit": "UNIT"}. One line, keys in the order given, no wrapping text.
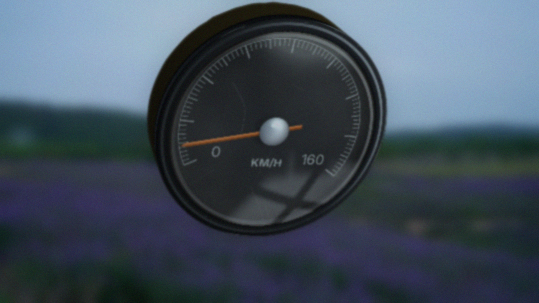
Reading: {"value": 10, "unit": "km/h"}
